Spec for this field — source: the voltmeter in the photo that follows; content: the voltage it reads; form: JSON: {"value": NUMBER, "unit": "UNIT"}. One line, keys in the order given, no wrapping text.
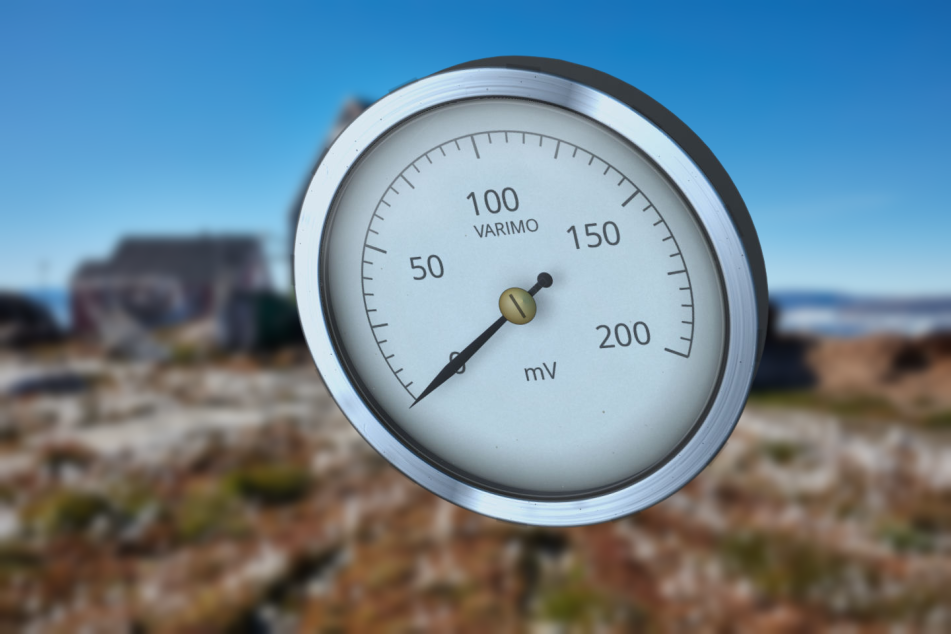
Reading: {"value": 0, "unit": "mV"}
